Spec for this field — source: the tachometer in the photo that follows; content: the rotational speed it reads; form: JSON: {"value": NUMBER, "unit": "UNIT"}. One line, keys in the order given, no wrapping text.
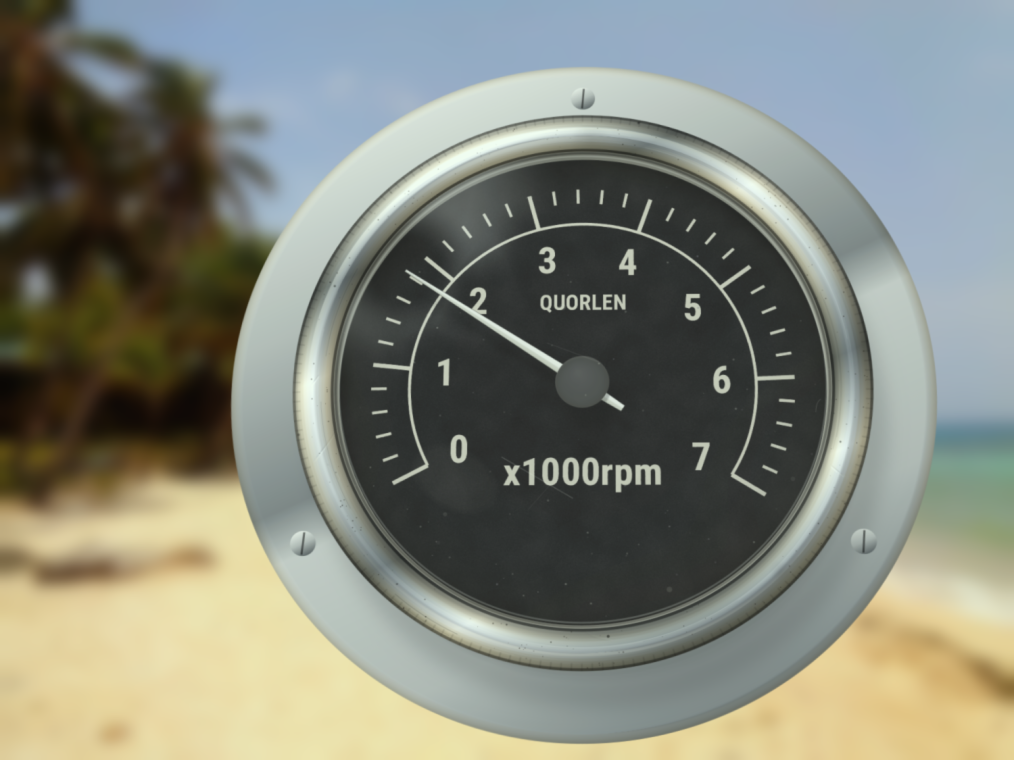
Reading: {"value": 1800, "unit": "rpm"}
